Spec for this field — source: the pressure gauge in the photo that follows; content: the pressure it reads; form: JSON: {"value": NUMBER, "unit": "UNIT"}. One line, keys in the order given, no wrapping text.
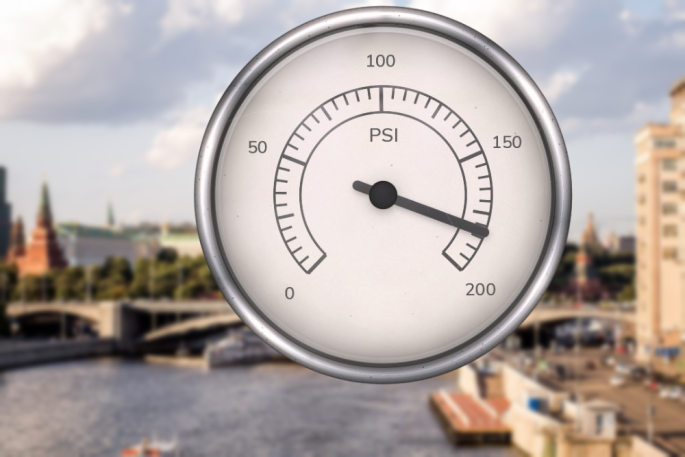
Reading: {"value": 182.5, "unit": "psi"}
